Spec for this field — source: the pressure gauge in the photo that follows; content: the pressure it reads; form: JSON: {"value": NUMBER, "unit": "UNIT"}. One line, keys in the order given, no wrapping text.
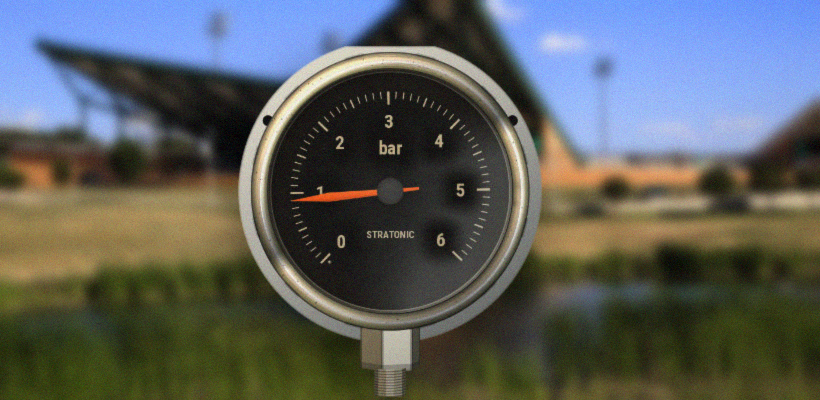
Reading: {"value": 0.9, "unit": "bar"}
